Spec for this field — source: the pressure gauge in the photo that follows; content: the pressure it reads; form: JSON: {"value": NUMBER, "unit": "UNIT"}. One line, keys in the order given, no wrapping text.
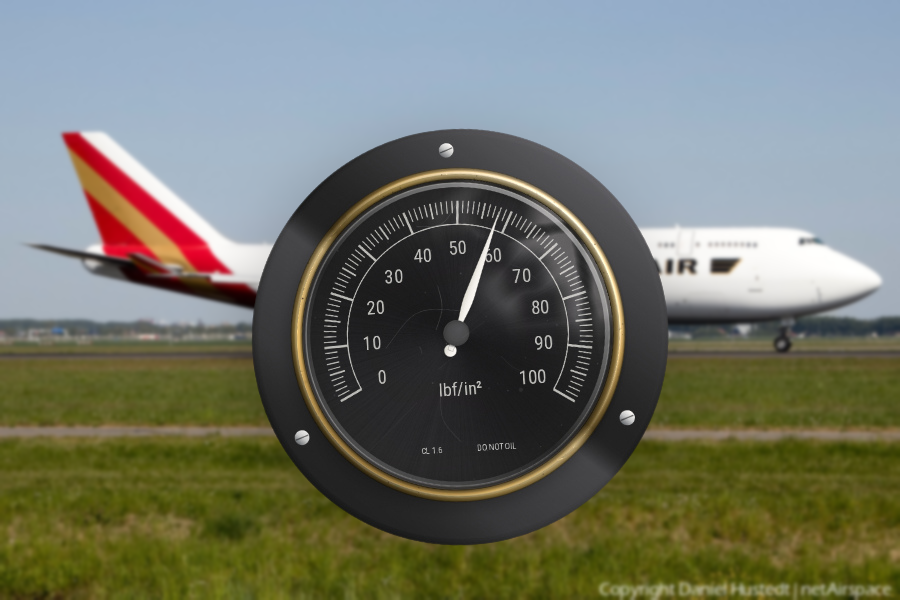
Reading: {"value": 58, "unit": "psi"}
